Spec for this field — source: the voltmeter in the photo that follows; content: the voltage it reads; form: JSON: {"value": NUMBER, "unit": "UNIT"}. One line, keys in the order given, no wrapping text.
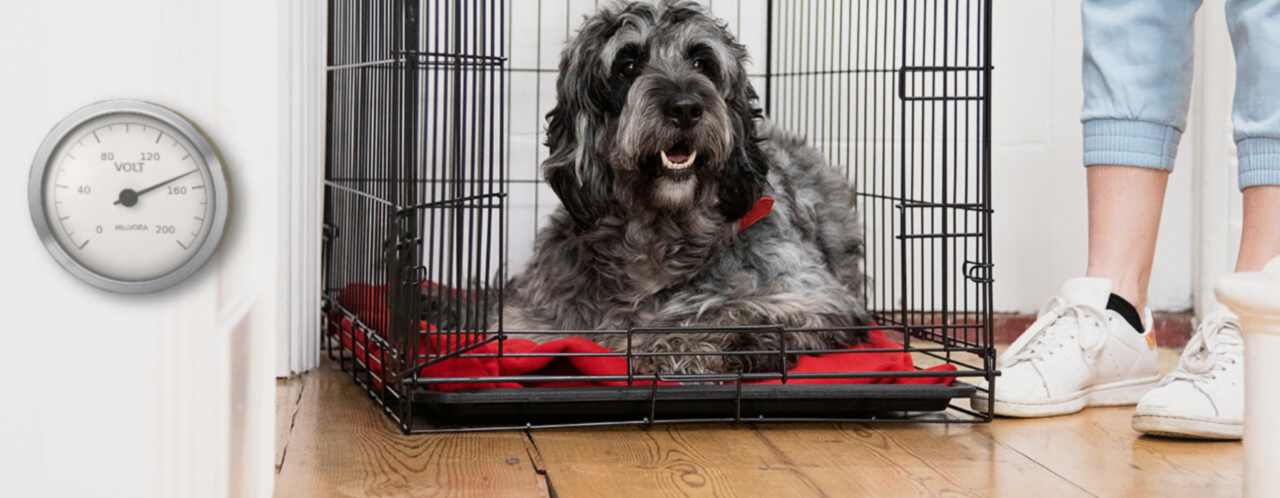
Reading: {"value": 150, "unit": "V"}
